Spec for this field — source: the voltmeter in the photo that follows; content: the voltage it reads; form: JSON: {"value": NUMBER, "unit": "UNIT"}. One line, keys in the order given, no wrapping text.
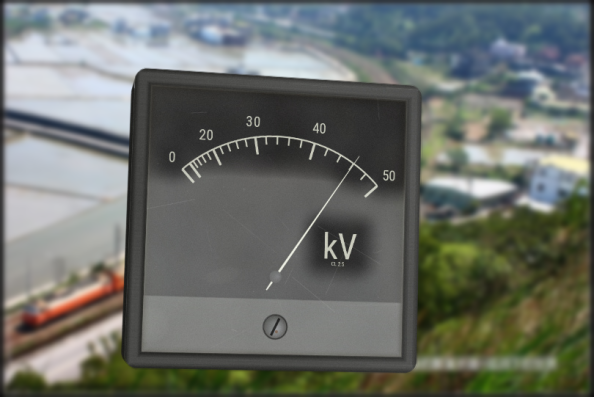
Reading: {"value": 46, "unit": "kV"}
